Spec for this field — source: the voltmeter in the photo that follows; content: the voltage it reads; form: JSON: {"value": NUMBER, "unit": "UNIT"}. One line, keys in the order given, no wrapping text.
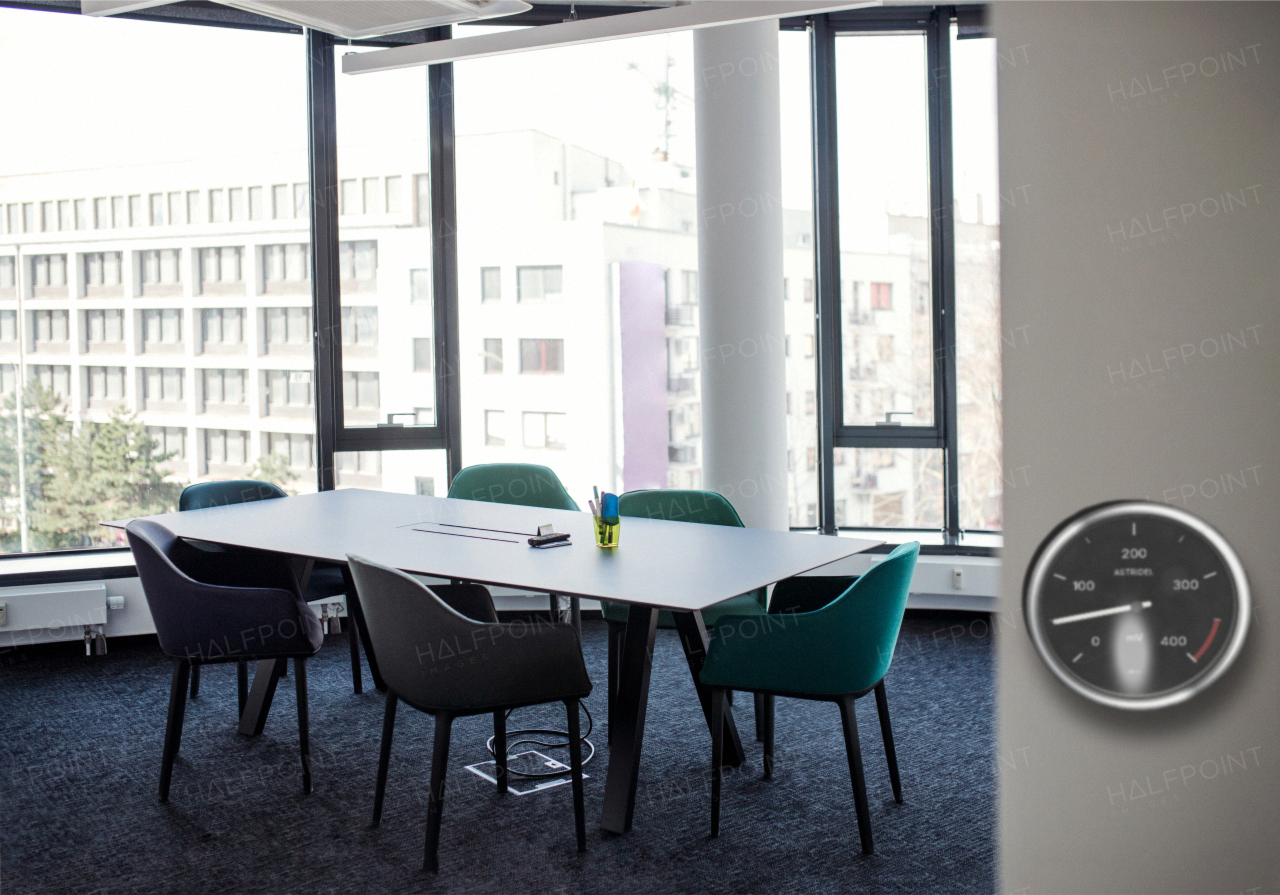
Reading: {"value": 50, "unit": "mV"}
